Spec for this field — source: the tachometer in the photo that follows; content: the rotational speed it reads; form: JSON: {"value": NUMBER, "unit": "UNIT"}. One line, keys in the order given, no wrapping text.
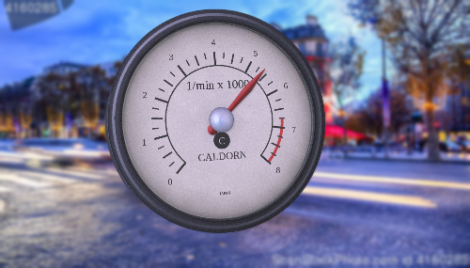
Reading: {"value": 5375, "unit": "rpm"}
